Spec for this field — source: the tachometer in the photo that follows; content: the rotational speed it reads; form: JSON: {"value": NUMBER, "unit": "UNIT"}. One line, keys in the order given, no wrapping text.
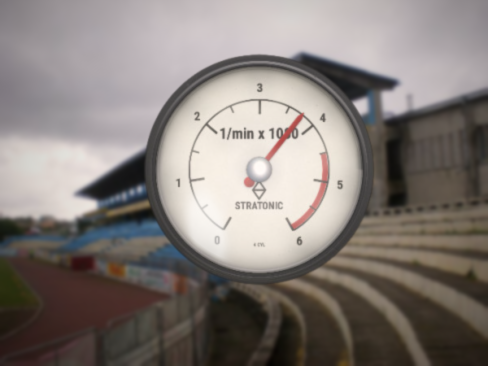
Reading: {"value": 3750, "unit": "rpm"}
